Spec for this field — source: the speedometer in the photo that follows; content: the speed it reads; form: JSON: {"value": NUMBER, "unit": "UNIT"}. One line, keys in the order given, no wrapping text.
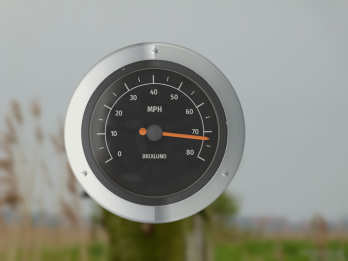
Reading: {"value": 72.5, "unit": "mph"}
